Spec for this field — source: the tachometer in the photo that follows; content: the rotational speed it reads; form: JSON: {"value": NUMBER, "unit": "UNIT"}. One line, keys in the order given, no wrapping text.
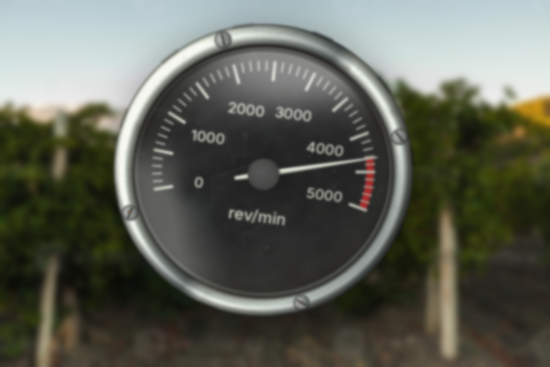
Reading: {"value": 4300, "unit": "rpm"}
